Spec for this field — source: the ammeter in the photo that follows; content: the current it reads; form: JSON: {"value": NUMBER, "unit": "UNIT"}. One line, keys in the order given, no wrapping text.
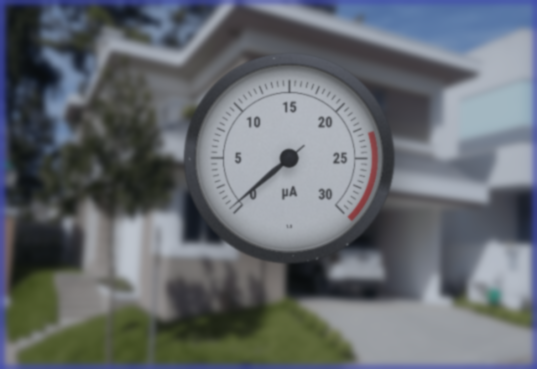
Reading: {"value": 0.5, "unit": "µA"}
